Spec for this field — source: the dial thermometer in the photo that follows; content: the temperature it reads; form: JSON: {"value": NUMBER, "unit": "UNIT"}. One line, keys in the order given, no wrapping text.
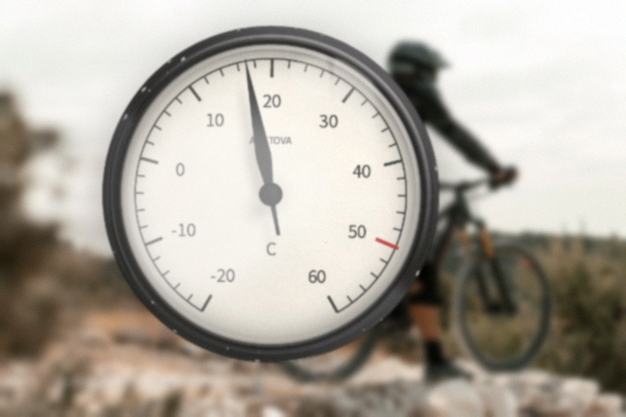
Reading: {"value": 17, "unit": "°C"}
